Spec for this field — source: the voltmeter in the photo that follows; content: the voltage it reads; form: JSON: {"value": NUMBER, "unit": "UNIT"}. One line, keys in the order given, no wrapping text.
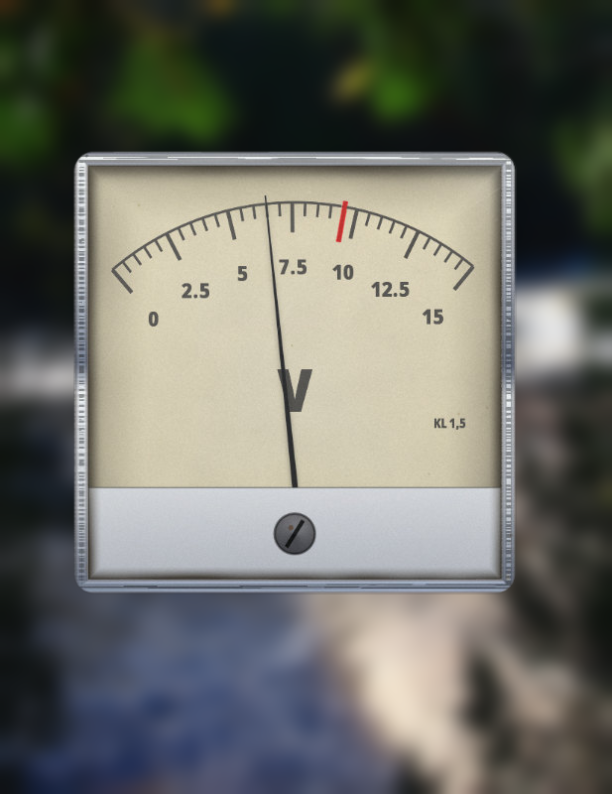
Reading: {"value": 6.5, "unit": "V"}
